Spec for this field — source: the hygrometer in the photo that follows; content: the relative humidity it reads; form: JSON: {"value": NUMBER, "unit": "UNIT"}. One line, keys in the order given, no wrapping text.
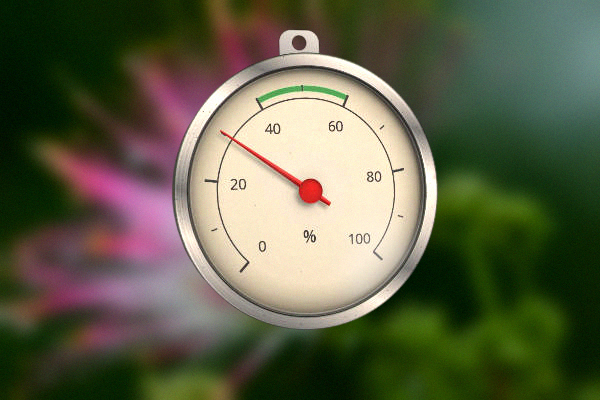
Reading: {"value": 30, "unit": "%"}
